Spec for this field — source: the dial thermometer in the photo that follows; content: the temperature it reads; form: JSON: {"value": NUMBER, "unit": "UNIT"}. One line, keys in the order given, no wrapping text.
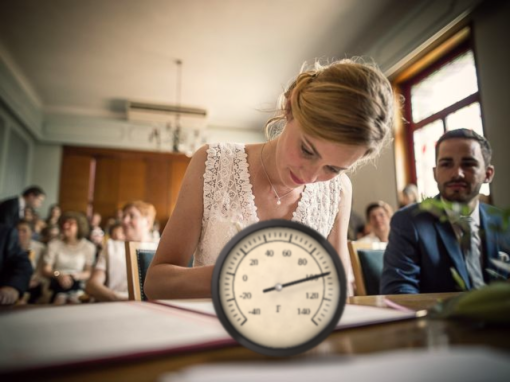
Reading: {"value": 100, "unit": "°F"}
